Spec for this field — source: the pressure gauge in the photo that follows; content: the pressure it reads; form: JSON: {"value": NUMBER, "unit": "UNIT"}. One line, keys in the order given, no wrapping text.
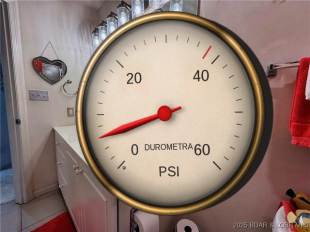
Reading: {"value": 6, "unit": "psi"}
